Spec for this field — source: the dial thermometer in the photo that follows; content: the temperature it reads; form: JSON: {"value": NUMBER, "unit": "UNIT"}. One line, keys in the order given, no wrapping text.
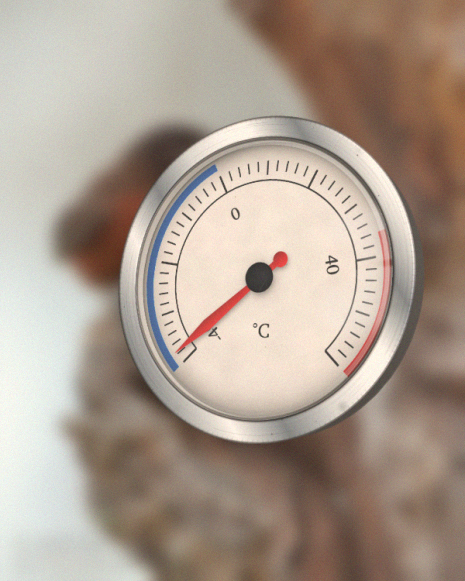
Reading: {"value": -38, "unit": "°C"}
